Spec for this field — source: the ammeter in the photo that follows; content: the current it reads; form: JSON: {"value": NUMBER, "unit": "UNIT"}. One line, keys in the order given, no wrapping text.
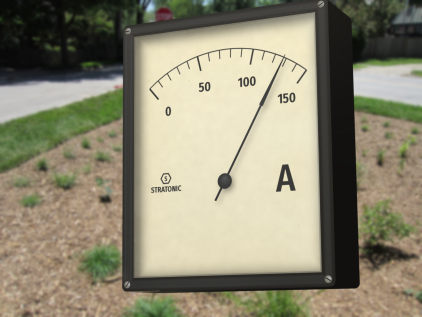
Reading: {"value": 130, "unit": "A"}
